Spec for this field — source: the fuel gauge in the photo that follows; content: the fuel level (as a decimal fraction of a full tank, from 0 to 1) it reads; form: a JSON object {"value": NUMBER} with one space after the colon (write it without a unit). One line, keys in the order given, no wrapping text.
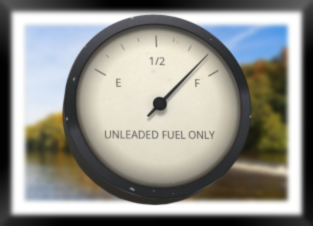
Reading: {"value": 0.875}
